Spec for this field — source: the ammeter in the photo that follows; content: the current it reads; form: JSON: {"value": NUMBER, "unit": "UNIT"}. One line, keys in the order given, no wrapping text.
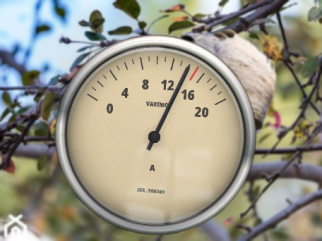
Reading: {"value": 14, "unit": "A"}
